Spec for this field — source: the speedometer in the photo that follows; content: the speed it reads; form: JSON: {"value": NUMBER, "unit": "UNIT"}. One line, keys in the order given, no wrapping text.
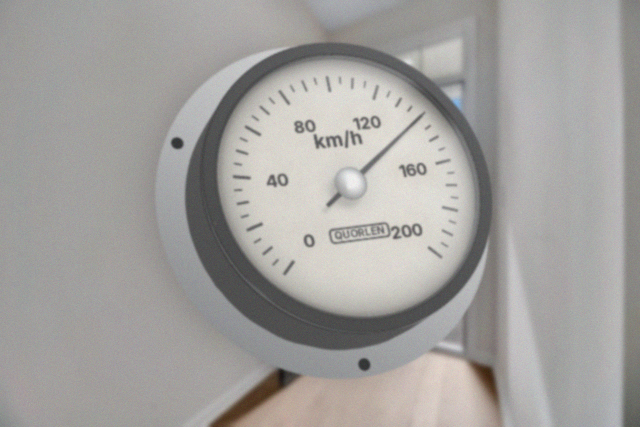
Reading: {"value": 140, "unit": "km/h"}
